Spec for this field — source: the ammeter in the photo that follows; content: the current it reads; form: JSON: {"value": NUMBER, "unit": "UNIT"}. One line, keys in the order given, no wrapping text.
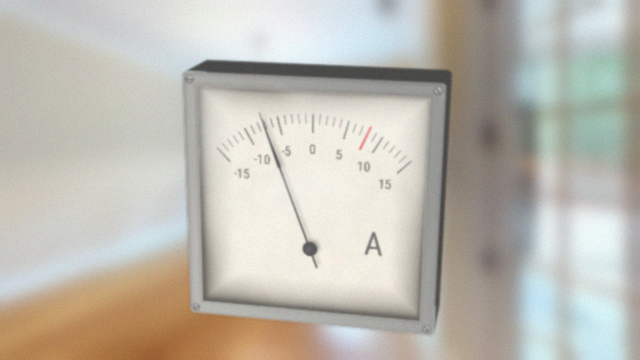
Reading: {"value": -7, "unit": "A"}
